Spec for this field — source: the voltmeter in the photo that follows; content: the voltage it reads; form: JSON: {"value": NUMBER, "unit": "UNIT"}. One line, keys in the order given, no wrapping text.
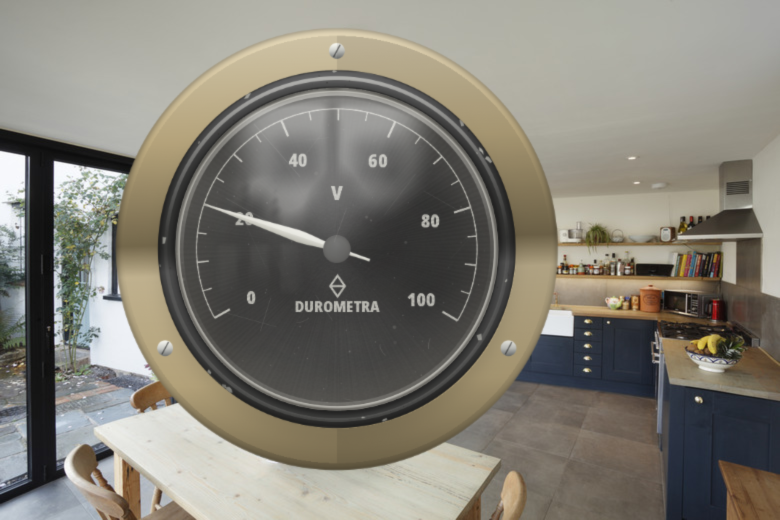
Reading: {"value": 20, "unit": "V"}
